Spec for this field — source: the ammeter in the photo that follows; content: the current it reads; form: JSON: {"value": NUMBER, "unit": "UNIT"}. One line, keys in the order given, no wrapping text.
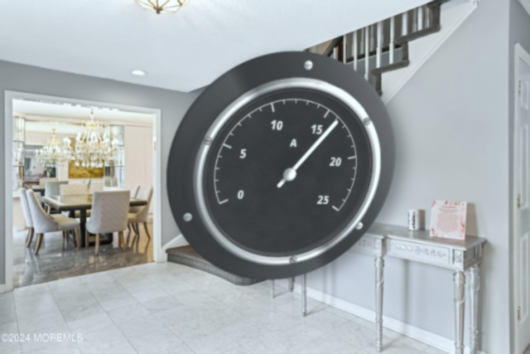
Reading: {"value": 16, "unit": "A"}
